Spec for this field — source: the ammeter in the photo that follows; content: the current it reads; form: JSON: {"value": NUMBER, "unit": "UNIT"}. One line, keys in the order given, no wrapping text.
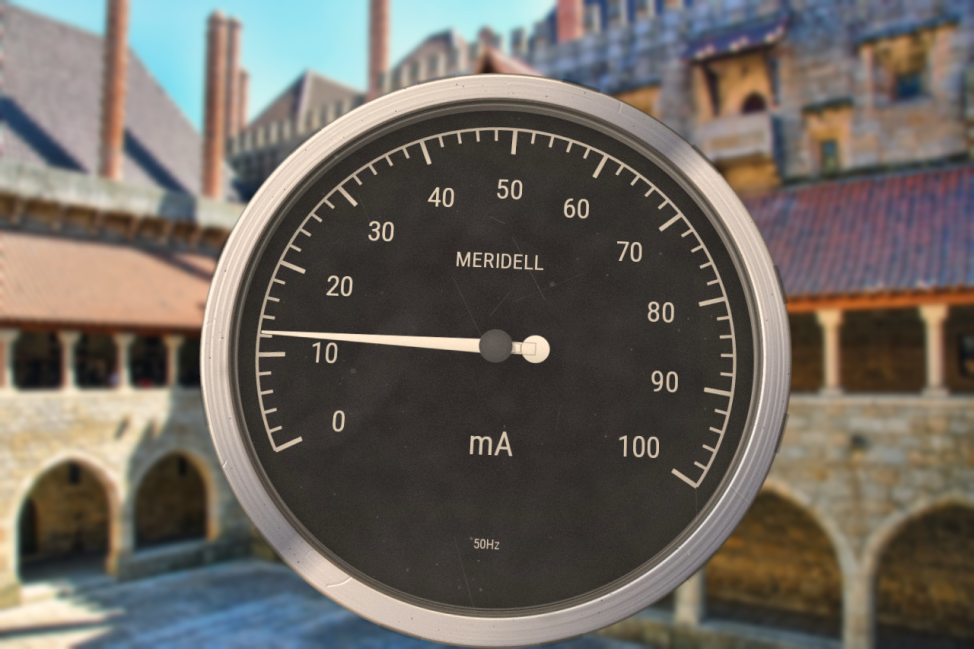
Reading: {"value": 12, "unit": "mA"}
